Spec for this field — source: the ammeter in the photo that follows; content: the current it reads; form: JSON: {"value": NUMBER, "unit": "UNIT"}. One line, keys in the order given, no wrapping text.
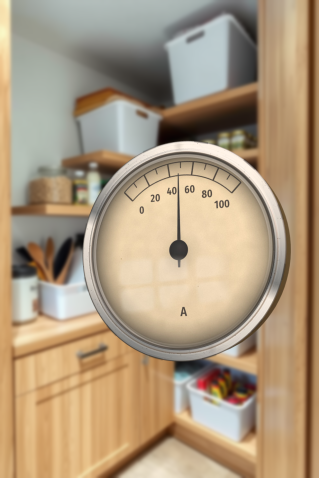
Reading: {"value": 50, "unit": "A"}
